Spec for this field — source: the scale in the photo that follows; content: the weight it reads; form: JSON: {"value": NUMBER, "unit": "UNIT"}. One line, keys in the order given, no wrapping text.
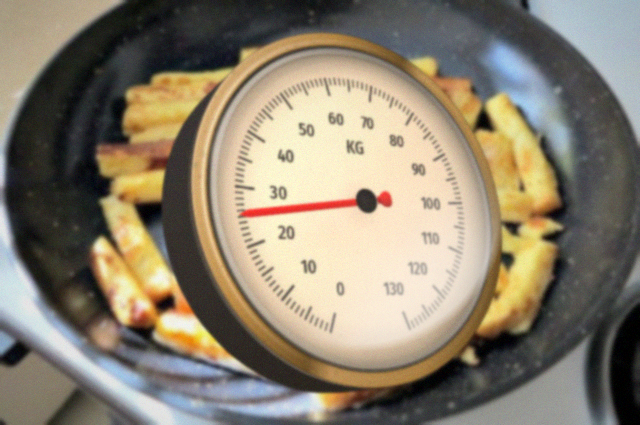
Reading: {"value": 25, "unit": "kg"}
